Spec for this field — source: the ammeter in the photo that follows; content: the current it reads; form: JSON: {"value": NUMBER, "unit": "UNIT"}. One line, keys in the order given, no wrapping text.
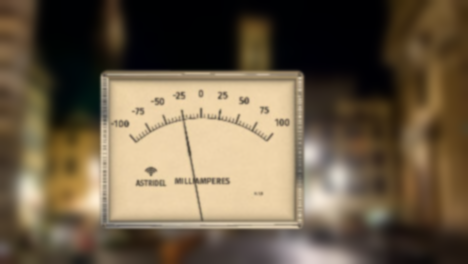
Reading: {"value": -25, "unit": "mA"}
